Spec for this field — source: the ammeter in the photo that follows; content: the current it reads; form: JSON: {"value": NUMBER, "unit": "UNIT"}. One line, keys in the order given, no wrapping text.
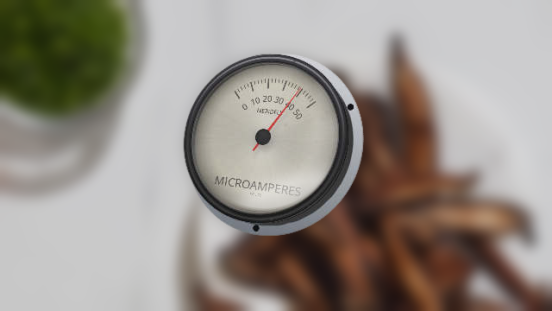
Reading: {"value": 40, "unit": "µA"}
